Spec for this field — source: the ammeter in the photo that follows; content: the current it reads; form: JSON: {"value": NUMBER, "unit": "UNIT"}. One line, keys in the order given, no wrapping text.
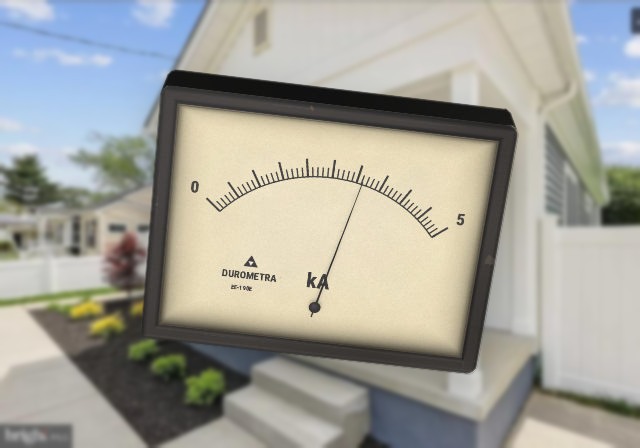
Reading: {"value": 3.1, "unit": "kA"}
